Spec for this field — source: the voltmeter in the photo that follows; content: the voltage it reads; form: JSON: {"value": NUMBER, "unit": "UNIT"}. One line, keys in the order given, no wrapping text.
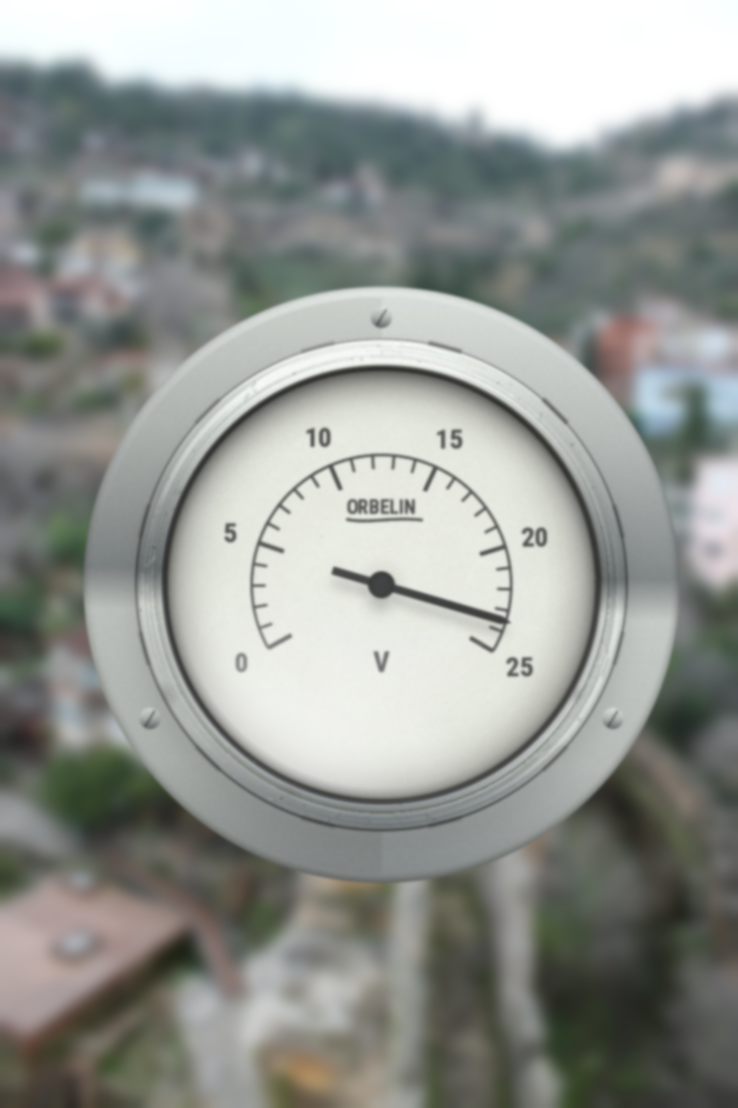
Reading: {"value": 23.5, "unit": "V"}
